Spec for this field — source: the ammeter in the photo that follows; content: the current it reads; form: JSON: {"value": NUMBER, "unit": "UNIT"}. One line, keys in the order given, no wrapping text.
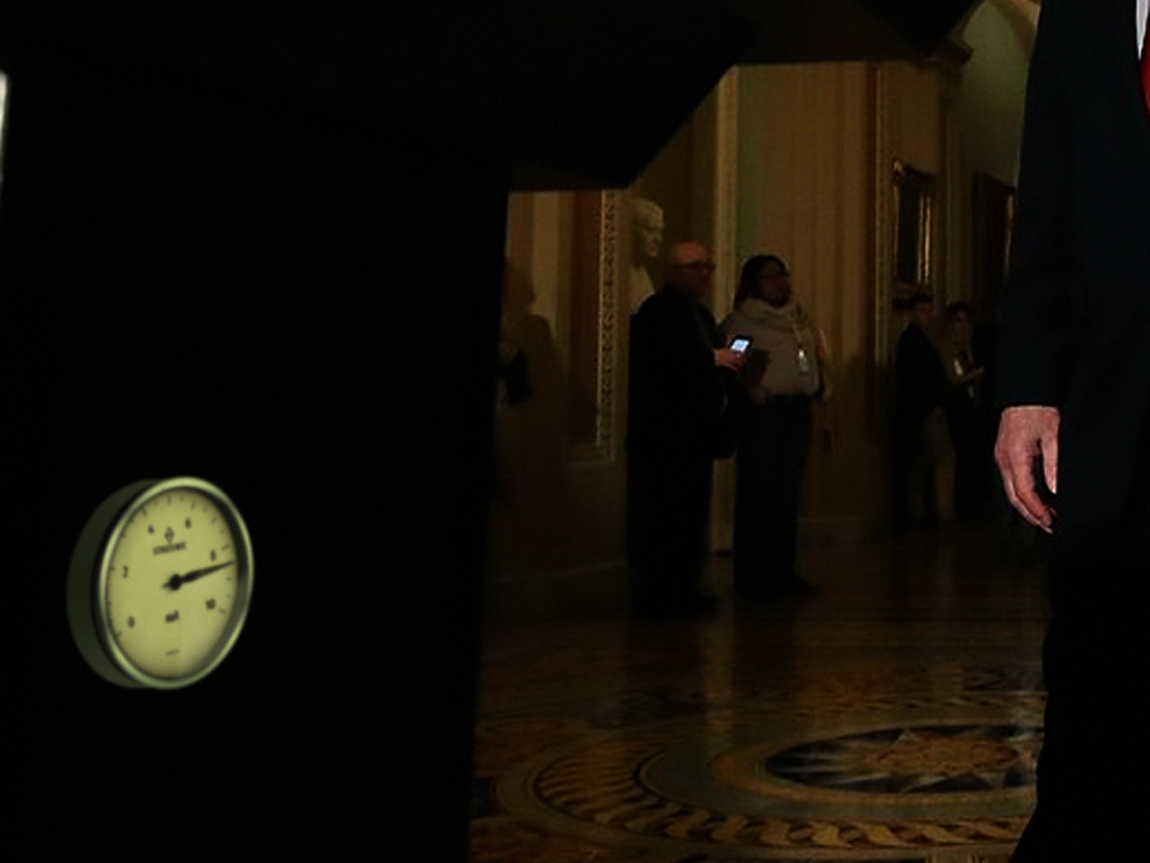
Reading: {"value": 8.5, "unit": "mA"}
